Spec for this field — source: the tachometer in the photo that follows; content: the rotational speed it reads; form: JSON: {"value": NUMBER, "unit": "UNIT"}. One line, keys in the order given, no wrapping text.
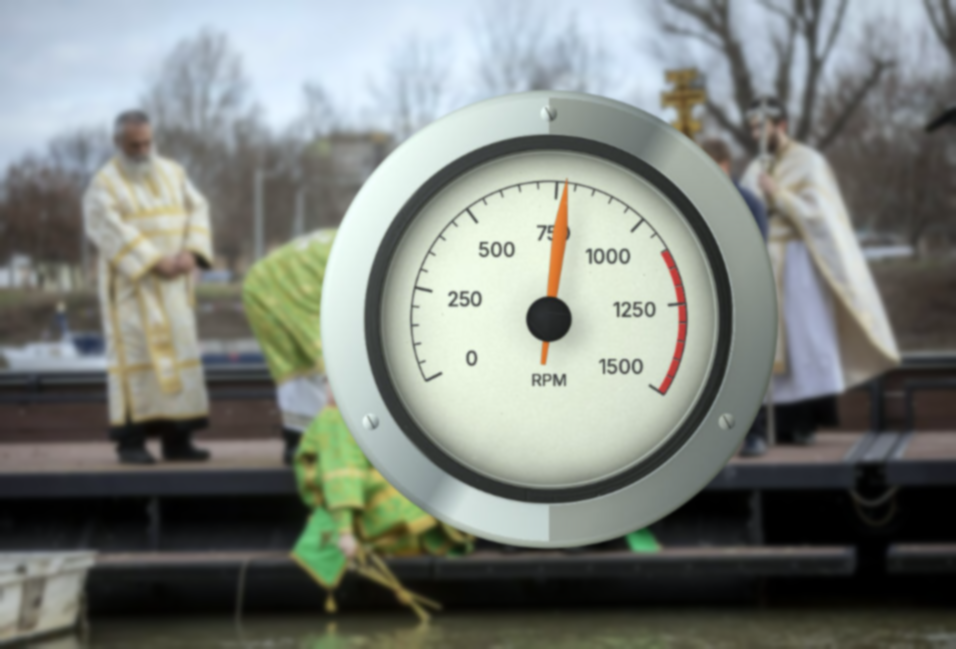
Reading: {"value": 775, "unit": "rpm"}
